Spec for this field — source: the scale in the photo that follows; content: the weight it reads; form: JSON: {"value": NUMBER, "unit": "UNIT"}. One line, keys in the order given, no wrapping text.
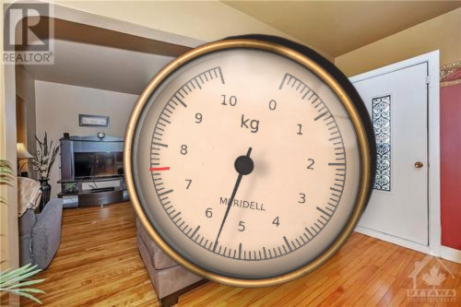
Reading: {"value": 5.5, "unit": "kg"}
